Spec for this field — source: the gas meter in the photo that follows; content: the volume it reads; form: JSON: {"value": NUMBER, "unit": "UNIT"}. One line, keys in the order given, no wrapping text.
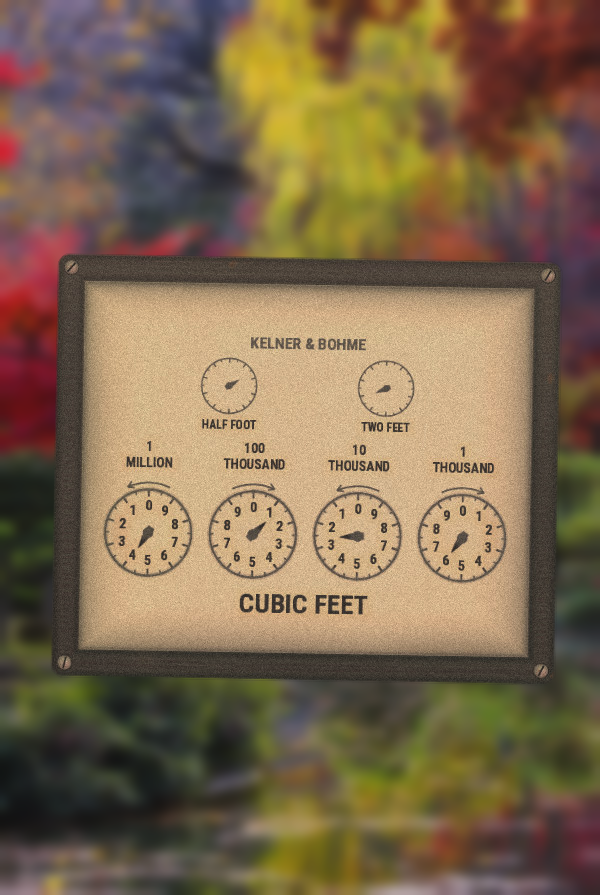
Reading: {"value": 412600, "unit": "ft³"}
